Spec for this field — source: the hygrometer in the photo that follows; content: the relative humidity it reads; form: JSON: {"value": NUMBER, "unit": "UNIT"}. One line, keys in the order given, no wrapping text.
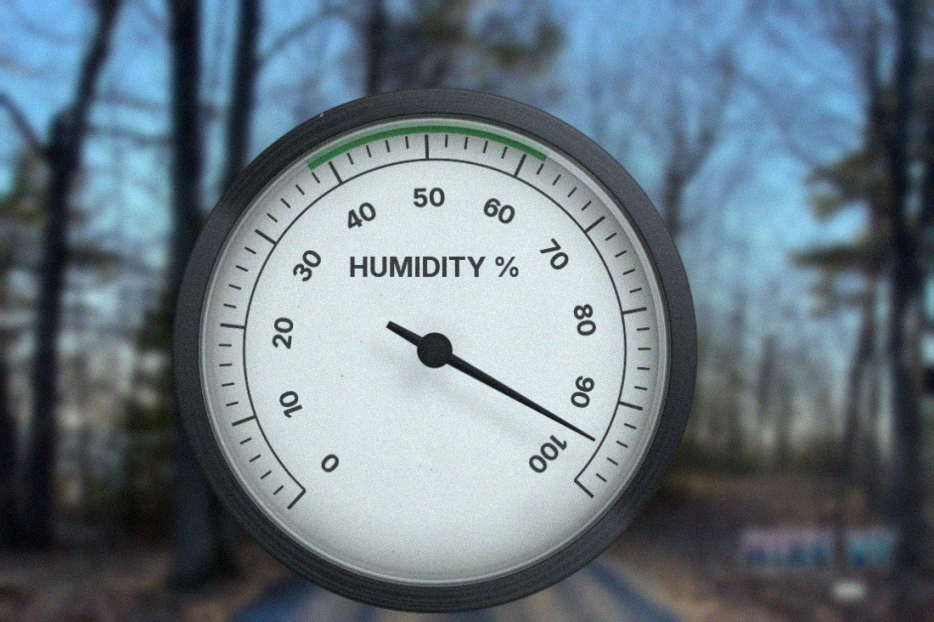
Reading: {"value": 95, "unit": "%"}
